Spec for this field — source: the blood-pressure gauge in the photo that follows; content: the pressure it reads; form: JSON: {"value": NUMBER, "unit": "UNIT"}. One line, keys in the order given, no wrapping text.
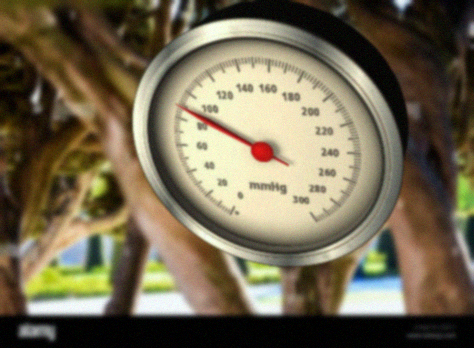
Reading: {"value": 90, "unit": "mmHg"}
